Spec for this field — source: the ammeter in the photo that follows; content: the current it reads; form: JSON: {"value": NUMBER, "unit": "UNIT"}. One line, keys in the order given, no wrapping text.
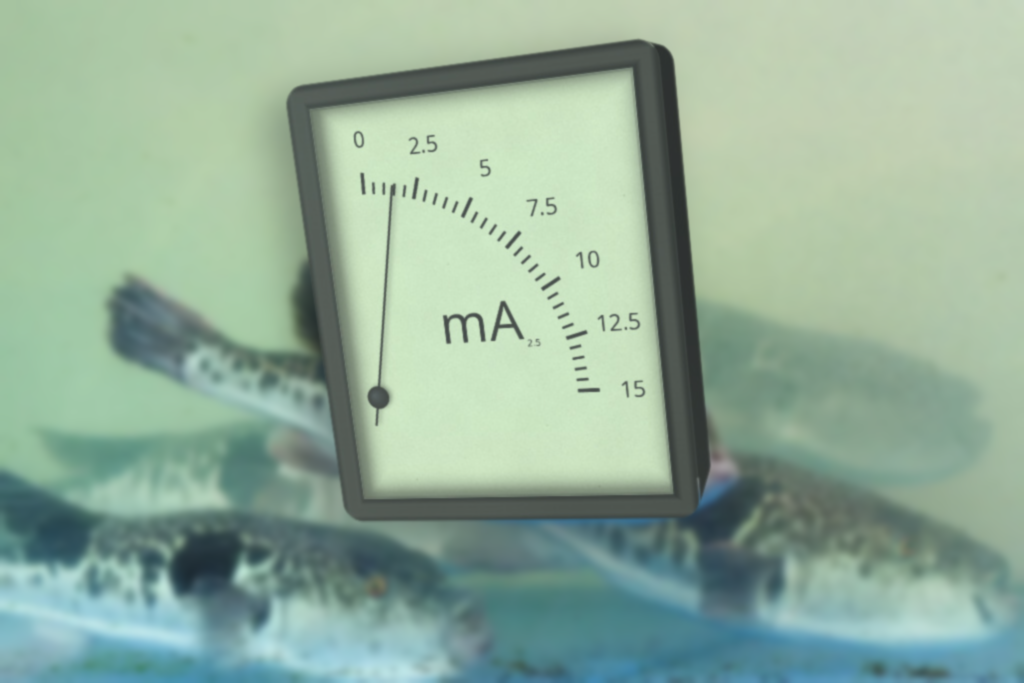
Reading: {"value": 1.5, "unit": "mA"}
